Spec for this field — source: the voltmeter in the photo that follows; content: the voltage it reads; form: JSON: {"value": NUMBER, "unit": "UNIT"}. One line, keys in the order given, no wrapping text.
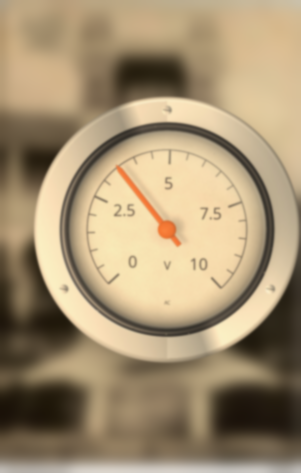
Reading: {"value": 3.5, "unit": "V"}
